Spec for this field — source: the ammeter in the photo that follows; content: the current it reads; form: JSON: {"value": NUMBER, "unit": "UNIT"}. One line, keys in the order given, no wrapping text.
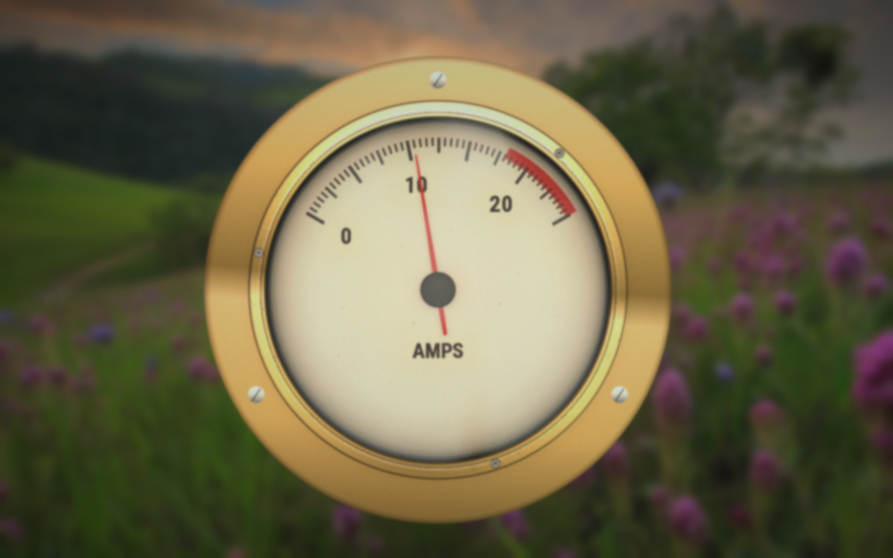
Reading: {"value": 10.5, "unit": "A"}
